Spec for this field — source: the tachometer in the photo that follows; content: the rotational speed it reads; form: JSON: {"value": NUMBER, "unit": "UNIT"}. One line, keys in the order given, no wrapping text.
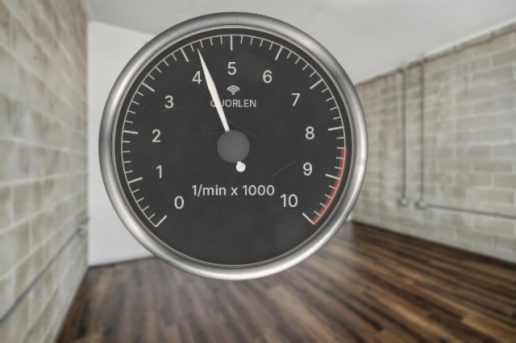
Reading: {"value": 4300, "unit": "rpm"}
